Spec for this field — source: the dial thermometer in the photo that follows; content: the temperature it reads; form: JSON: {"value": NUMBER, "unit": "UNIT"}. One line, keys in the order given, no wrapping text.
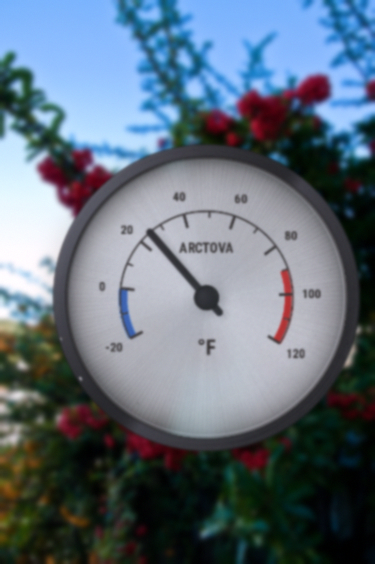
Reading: {"value": 25, "unit": "°F"}
